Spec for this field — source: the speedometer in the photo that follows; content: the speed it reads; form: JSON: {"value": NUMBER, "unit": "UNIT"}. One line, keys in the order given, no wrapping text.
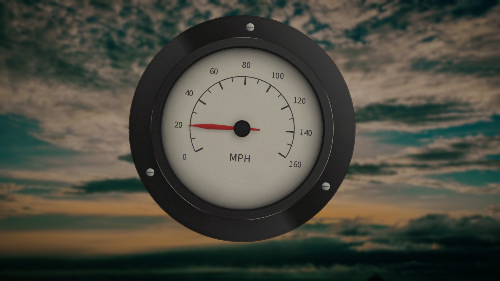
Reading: {"value": 20, "unit": "mph"}
